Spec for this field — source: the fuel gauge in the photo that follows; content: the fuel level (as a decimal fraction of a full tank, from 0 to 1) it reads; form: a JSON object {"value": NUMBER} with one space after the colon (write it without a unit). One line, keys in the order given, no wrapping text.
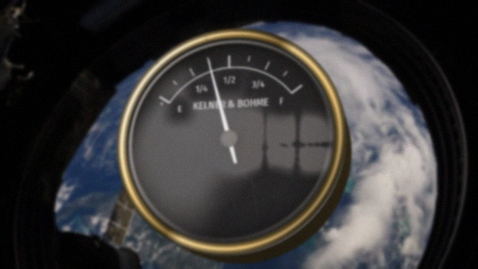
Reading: {"value": 0.375}
